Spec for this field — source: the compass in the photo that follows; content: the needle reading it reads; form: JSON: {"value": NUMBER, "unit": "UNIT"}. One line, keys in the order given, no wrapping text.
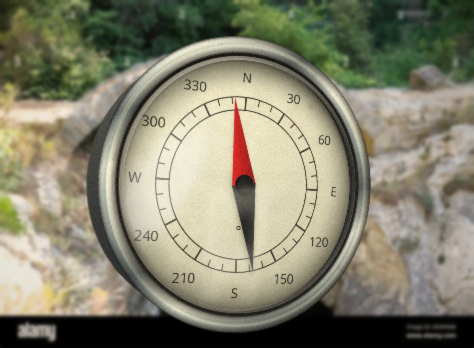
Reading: {"value": 350, "unit": "°"}
